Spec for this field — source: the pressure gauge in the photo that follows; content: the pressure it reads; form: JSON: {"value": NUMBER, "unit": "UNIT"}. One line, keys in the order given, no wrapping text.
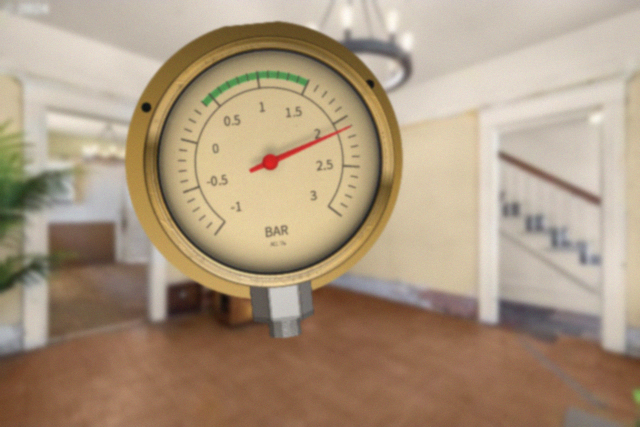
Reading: {"value": 2.1, "unit": "bar"}
